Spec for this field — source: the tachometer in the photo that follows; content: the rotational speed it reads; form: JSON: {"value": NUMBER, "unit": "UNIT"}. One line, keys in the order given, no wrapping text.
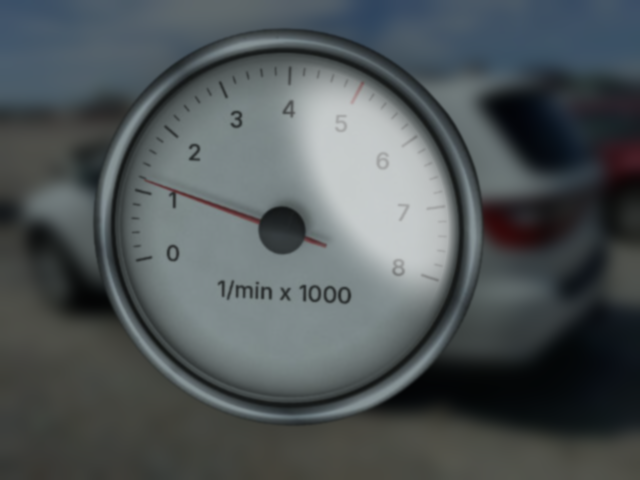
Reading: {"value": 1200, "unit": "rpm"}
